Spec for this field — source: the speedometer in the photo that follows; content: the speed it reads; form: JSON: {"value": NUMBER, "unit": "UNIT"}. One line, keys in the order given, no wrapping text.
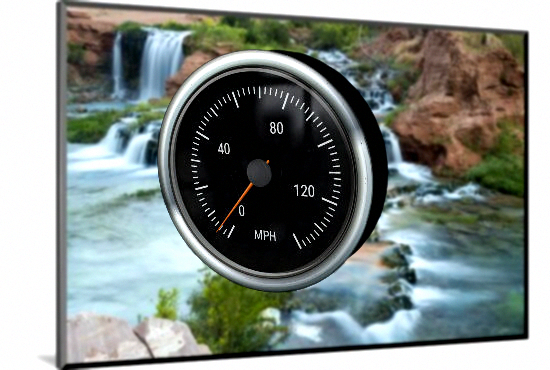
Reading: {"value": 4, "unit": "mph"}
